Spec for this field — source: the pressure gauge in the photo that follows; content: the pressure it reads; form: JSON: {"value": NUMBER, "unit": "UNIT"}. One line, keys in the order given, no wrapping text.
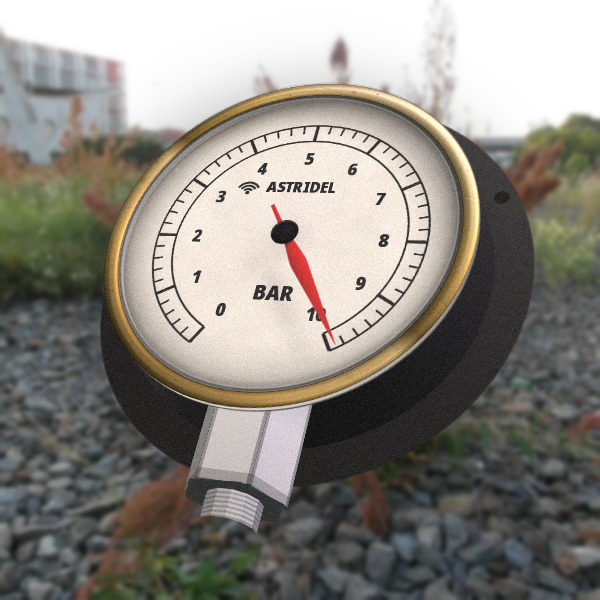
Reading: {"value": 9.9, "unit": "bar"}
